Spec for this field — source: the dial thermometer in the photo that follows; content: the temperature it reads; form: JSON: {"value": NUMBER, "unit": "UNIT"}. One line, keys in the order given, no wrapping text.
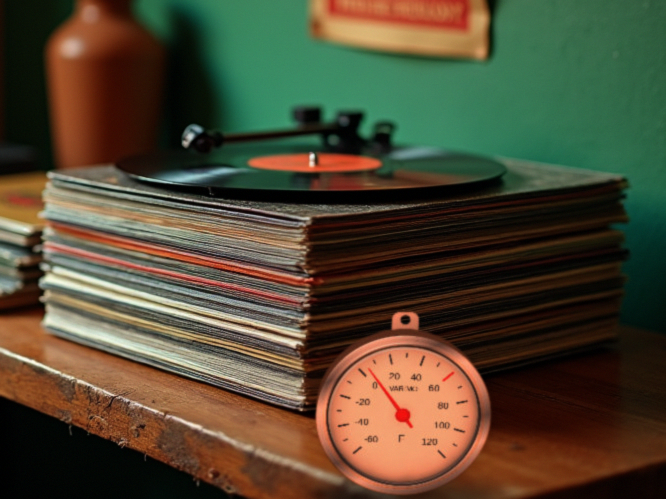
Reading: {"value": 5, "unit": "°F"}
